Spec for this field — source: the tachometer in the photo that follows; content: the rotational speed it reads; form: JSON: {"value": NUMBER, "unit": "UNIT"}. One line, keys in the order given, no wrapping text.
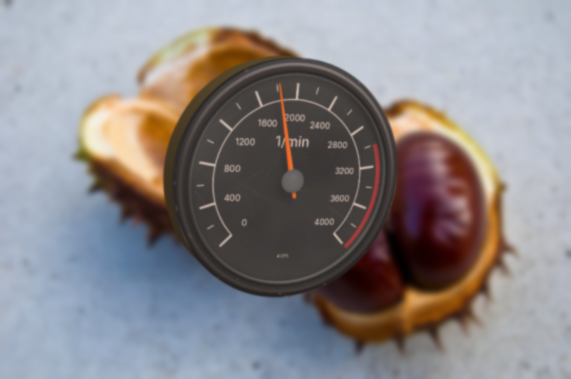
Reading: {"value": 1800, "unit": "rpm"}
